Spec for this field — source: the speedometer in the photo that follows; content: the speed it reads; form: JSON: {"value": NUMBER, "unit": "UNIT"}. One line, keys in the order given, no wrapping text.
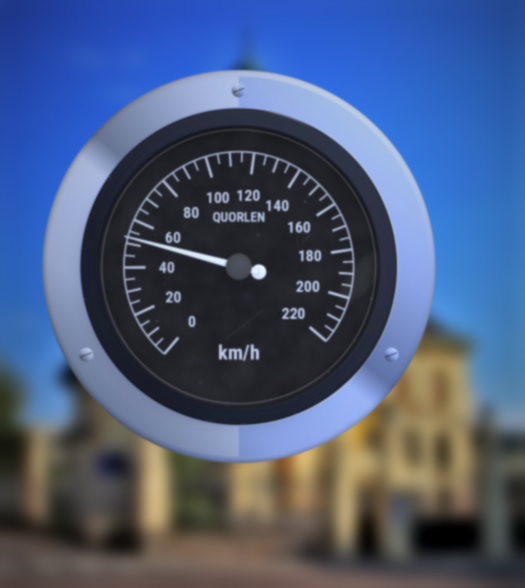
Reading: {"value": 52.5, "unit": "km/h"}
